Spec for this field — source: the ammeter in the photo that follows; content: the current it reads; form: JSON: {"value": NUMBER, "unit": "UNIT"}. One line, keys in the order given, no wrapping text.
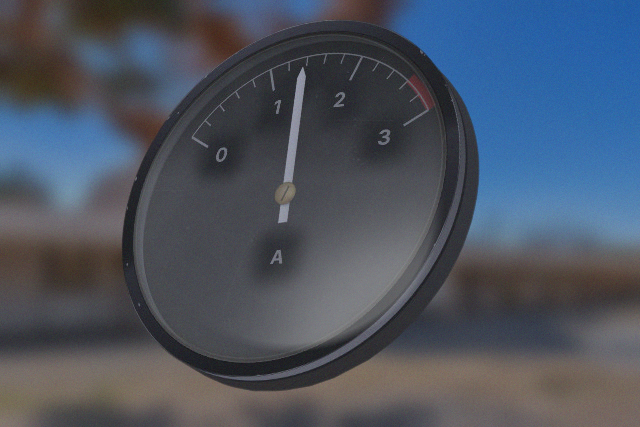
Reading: {"value": 1.4, "unit": "A"}
